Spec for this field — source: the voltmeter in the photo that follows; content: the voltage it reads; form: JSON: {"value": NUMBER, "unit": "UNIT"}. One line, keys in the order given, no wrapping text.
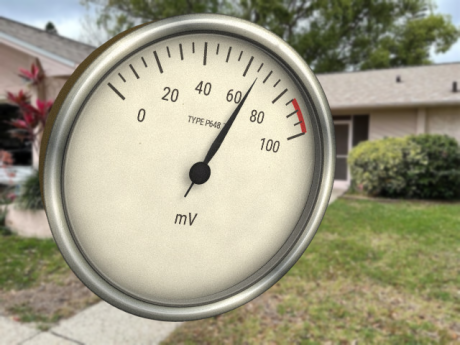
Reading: {"value": 65, "unit": "mV"}
